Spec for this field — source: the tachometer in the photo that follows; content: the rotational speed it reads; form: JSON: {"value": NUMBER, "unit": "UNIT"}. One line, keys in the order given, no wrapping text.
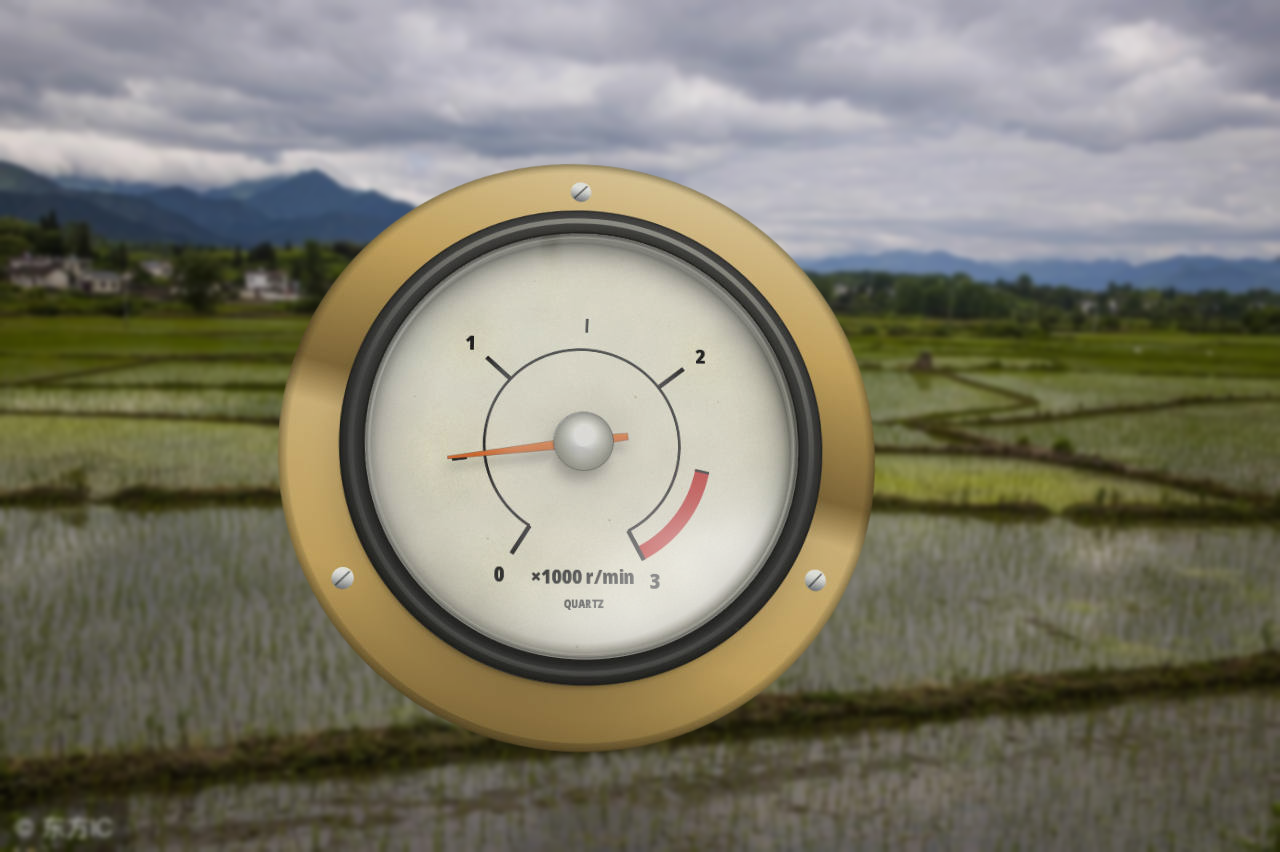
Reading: {"value": 500, "unit": "rpm"}
